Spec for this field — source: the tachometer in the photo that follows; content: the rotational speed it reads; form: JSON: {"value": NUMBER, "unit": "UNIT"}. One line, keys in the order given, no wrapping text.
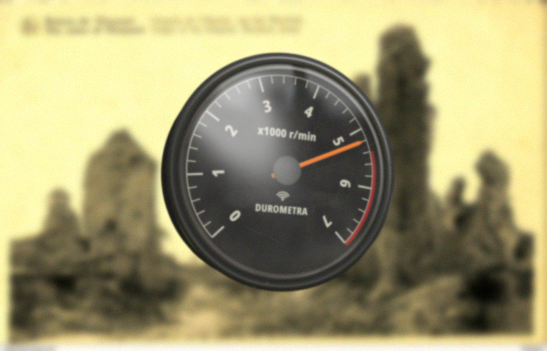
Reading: {"value": 5200, "unit": "rpm"}
